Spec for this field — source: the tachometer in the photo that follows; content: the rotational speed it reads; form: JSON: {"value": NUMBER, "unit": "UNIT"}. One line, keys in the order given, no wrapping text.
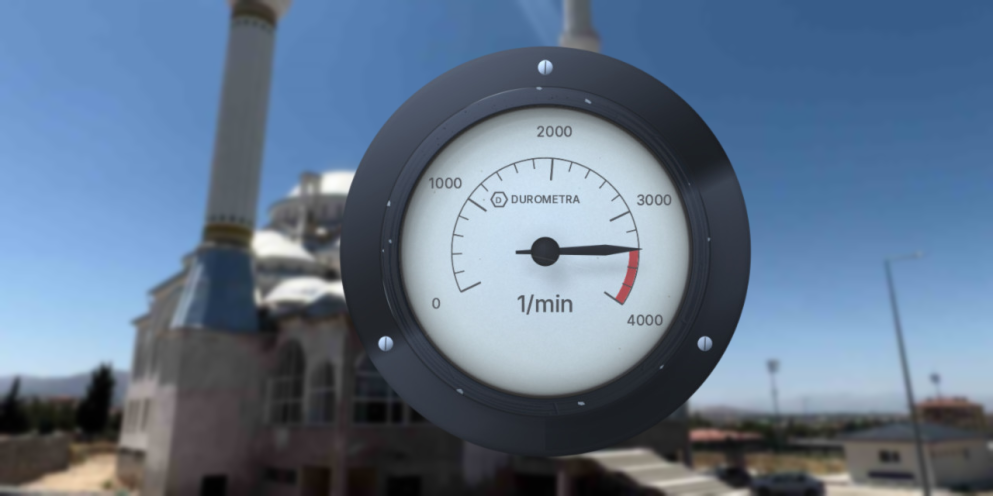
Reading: {"value": 3400, "unit": "rpm"}
